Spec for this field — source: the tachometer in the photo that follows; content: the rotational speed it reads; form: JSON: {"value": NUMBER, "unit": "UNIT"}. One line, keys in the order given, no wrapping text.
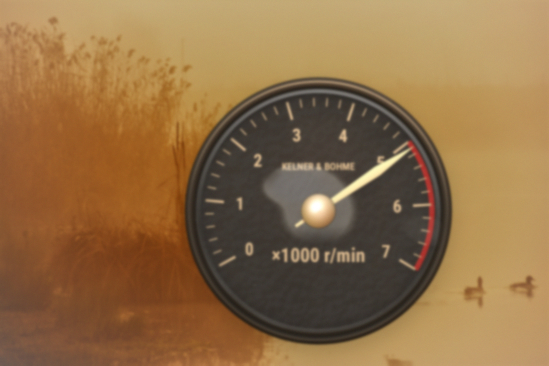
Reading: {"value": 5100, "unit": "rpm"}
